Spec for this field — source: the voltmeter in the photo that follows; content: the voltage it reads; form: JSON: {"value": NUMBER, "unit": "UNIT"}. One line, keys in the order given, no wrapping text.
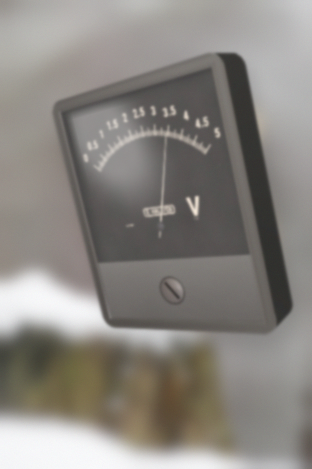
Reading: {"value": 3.5, "unit": "V"}
